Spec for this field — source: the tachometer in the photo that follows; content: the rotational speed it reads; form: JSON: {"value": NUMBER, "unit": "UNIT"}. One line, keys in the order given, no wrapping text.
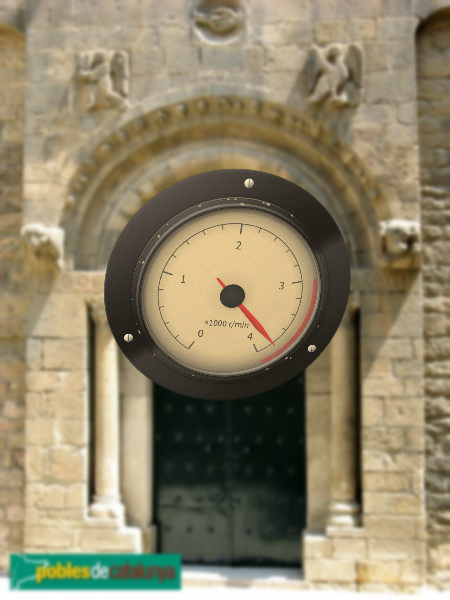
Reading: {"value": 3800, "unit": "rpm"}
